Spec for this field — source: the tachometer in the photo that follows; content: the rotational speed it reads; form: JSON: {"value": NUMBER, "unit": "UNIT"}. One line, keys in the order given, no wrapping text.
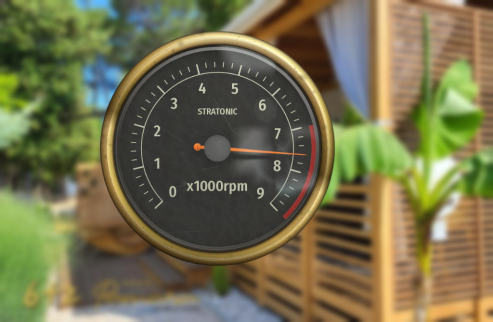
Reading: {"value": 7600, "unit": "rpm"}
